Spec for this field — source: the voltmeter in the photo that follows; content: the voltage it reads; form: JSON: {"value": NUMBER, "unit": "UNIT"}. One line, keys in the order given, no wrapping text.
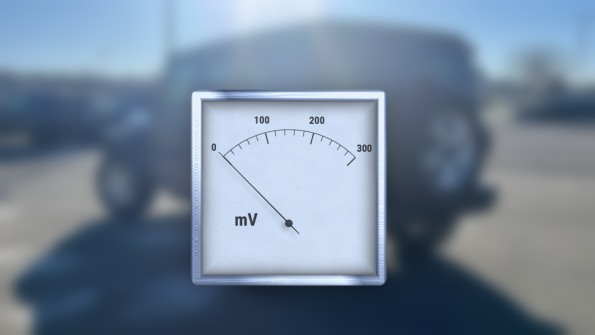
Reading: {"value": 0, "unit": "mV"}
